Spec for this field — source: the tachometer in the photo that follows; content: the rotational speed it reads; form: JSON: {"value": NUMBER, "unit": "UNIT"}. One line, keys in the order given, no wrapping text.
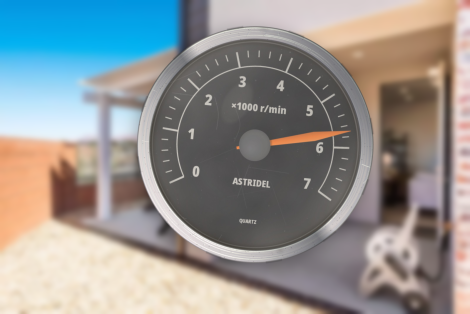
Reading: {"value": 5700, "unit": "rpm"}
